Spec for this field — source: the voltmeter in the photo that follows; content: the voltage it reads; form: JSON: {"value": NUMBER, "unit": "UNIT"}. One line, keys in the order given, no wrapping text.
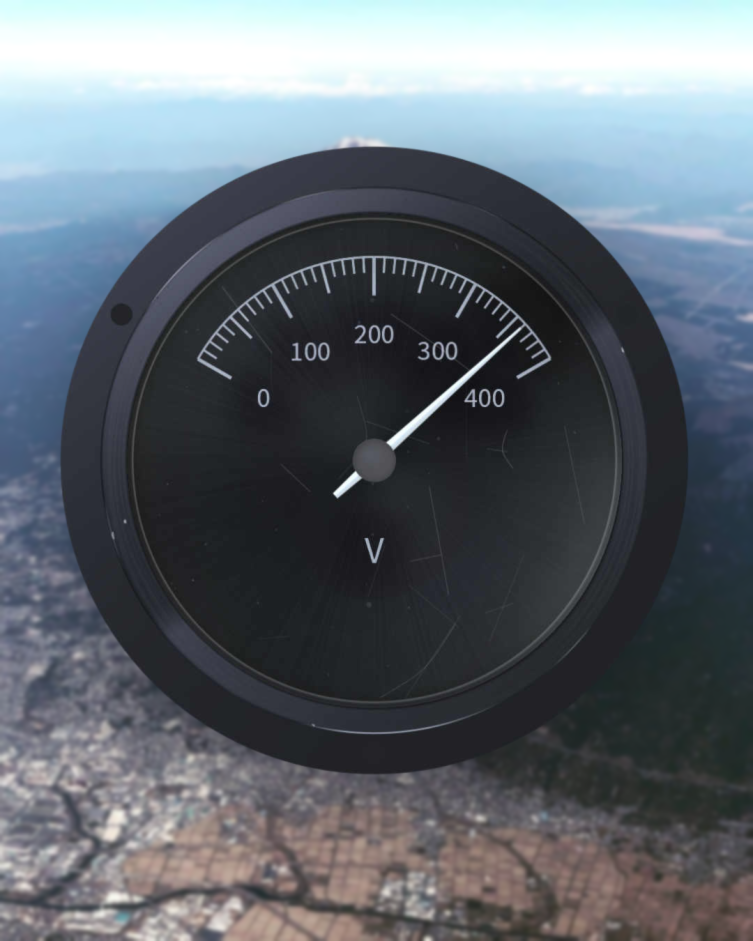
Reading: {"value": 360, "unit": "V"}
